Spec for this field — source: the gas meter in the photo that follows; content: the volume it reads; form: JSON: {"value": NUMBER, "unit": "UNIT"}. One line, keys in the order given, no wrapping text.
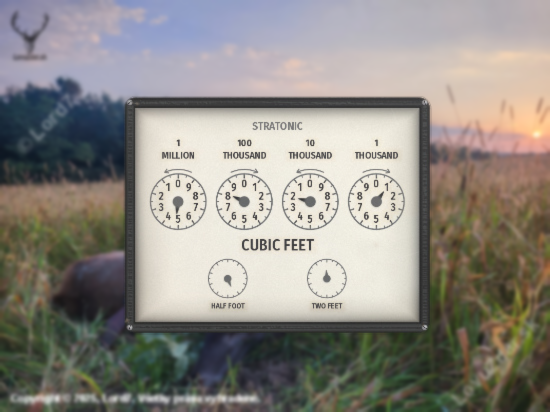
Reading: {"value": 482100, "unit": "ft³"}
